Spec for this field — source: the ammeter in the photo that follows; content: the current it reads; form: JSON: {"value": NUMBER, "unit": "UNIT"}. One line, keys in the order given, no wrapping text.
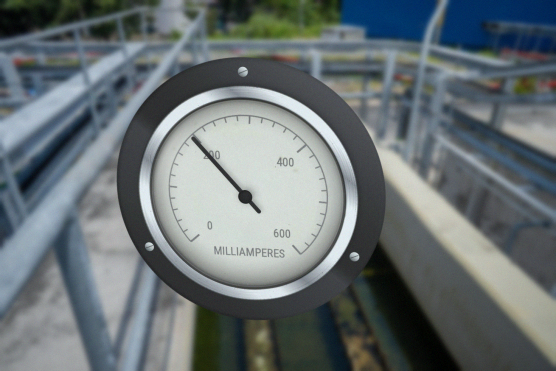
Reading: {"value": 200, "unit": "mA"}
